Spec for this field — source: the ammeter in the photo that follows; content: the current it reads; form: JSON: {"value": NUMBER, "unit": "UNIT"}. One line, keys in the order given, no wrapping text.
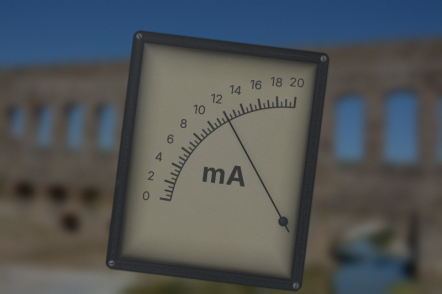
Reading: {"value": 12, "unit": "mA"}
